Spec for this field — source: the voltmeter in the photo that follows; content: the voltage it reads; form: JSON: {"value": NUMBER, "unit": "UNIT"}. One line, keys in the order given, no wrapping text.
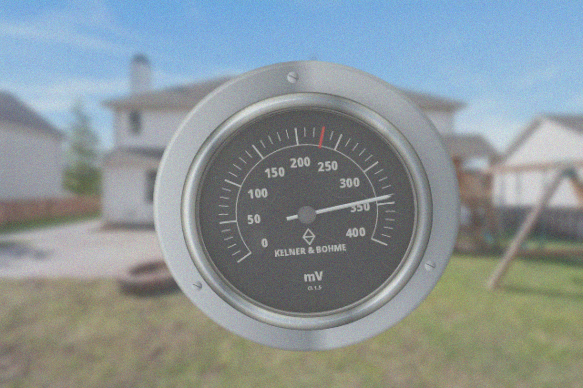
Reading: {"value": 340, "unit": "mV"}
